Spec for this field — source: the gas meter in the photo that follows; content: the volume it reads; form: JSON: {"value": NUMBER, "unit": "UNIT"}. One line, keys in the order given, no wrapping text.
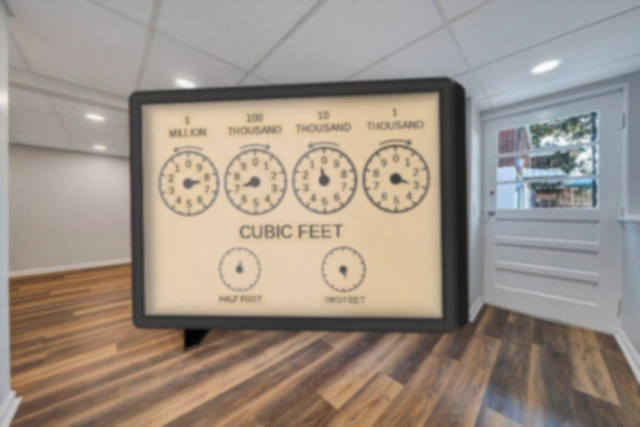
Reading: {"value": 770300, "unit": "ft³"}
